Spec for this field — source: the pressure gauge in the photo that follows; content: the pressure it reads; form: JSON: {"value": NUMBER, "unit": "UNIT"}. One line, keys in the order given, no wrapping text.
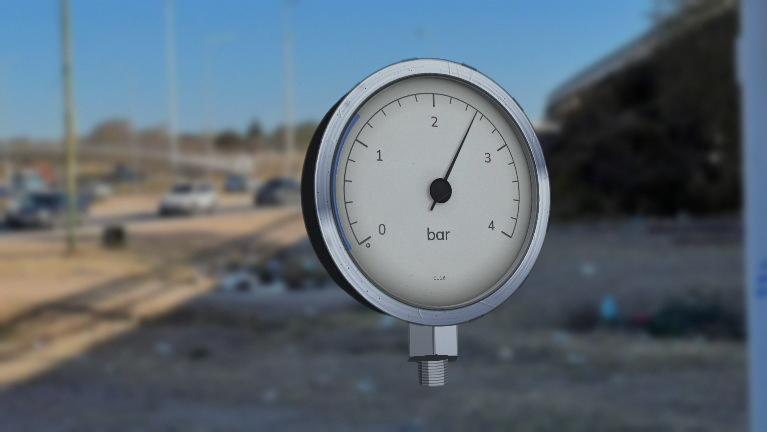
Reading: {"value": 2.5, "unit": "bar"}
